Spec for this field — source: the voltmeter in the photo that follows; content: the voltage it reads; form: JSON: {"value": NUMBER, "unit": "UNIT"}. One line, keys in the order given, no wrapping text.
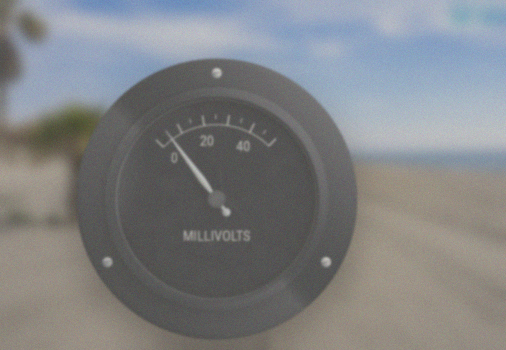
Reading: {"value": 5, "unit": "mV"}
